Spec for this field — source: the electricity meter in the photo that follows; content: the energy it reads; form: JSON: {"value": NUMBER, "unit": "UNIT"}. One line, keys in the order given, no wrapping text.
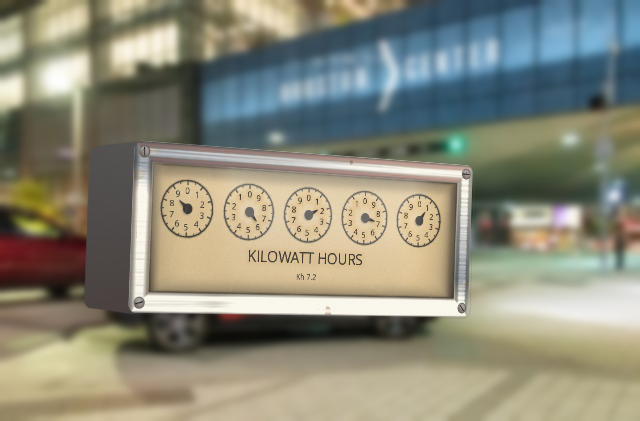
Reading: {"value": 86171, "unit": "kWh"}
